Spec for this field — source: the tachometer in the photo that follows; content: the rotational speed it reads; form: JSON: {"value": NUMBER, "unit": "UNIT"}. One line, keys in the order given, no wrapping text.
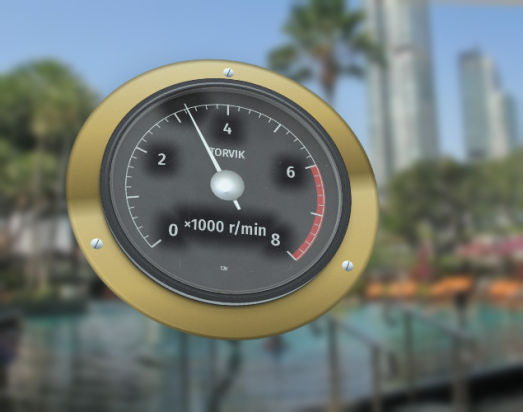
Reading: {"value": 3200, "unit": "rpm"}
